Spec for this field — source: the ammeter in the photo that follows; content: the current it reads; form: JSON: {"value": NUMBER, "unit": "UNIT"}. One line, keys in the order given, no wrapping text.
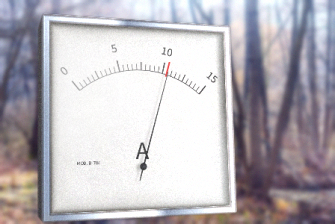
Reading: {"value": 10.5, "unit": "A"}
